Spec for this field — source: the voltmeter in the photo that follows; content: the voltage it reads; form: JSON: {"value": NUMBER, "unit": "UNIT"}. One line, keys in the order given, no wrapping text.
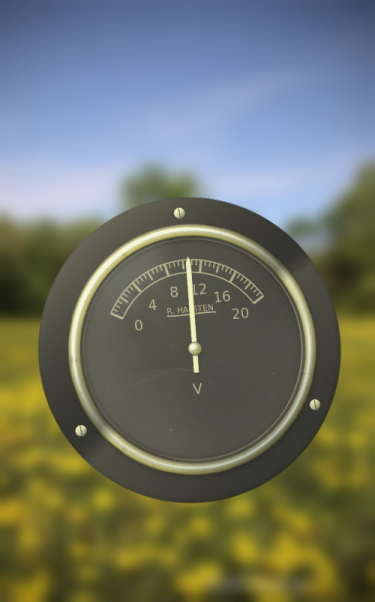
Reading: {"value": 10.5, "unit": "V"}
